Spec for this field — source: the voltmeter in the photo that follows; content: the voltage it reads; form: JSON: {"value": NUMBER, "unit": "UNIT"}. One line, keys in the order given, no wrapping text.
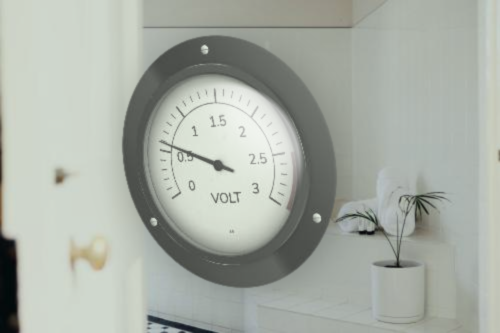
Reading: {"value": 0.6, "unit": "V"}
